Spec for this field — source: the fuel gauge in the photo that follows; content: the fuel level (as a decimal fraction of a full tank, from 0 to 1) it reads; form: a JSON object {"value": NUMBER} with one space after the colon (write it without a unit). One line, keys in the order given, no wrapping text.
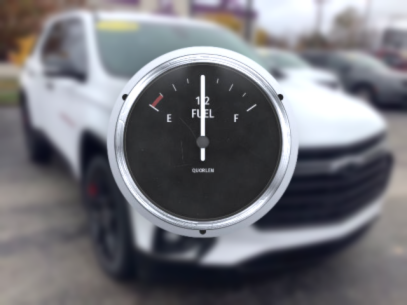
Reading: {"value": 0.5}
